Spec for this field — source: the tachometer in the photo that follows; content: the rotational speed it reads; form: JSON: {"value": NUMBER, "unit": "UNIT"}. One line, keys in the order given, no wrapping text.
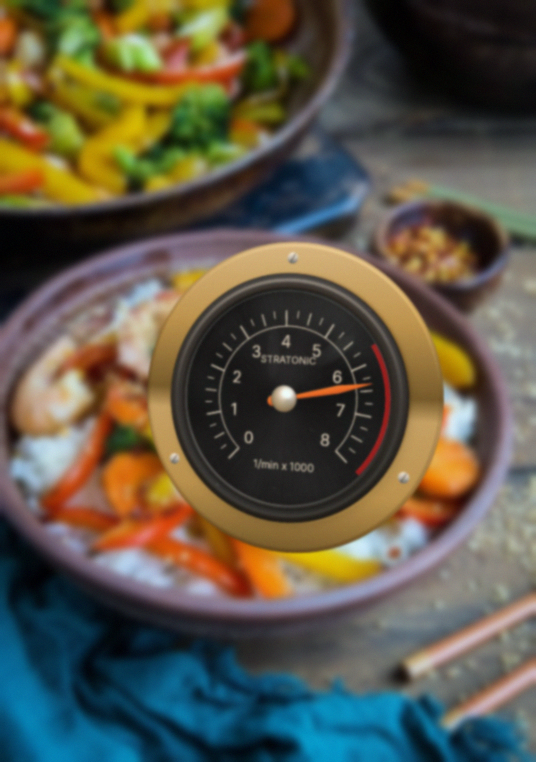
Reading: {"value": 6375, "unit": "rpm"}
